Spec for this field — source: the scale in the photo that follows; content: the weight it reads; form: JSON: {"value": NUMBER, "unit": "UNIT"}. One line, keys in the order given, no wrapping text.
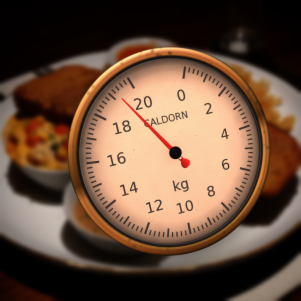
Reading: {"value": 19.2, "unit": "kg"}
